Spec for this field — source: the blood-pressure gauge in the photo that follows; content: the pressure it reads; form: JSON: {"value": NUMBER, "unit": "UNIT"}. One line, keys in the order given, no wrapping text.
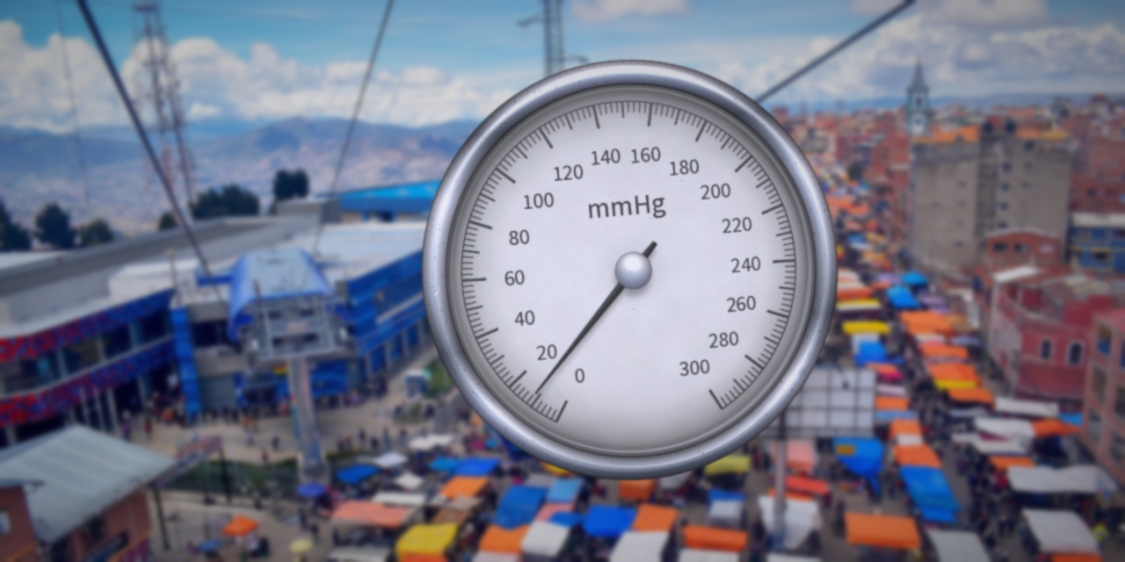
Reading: {"value": 12, "unit": "mmHg"}
